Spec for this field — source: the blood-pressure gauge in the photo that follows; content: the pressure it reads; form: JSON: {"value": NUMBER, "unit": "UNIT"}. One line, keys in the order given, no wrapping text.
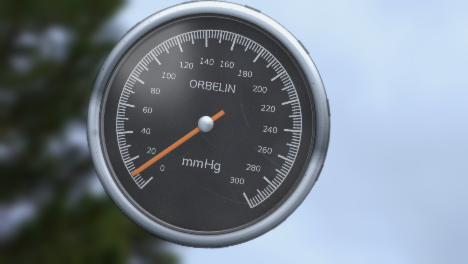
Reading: {"value": 10, "unit": "mmHg"}
